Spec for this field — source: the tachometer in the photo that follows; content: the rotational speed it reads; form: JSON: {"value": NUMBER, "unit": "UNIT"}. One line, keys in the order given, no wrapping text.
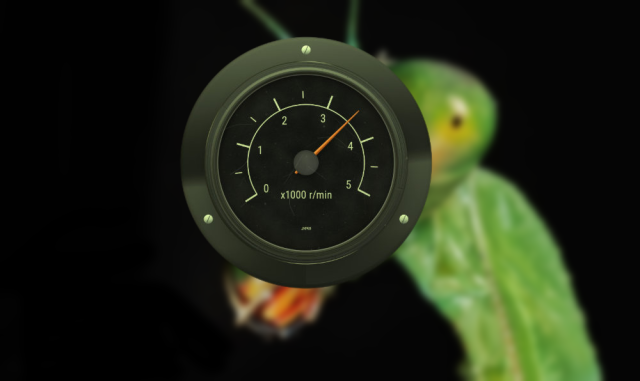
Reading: {"value": 3500, "unit": "rpm"}
